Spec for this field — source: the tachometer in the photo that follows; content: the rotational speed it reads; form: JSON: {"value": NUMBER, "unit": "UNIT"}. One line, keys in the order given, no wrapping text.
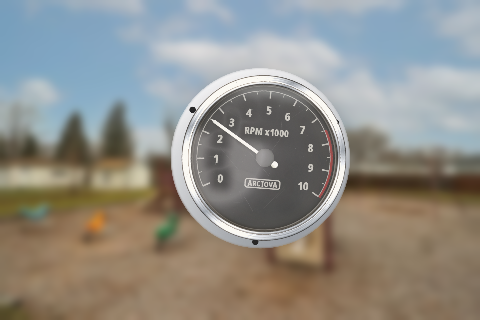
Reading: {"value": 2500, "unit": "rpm"}
